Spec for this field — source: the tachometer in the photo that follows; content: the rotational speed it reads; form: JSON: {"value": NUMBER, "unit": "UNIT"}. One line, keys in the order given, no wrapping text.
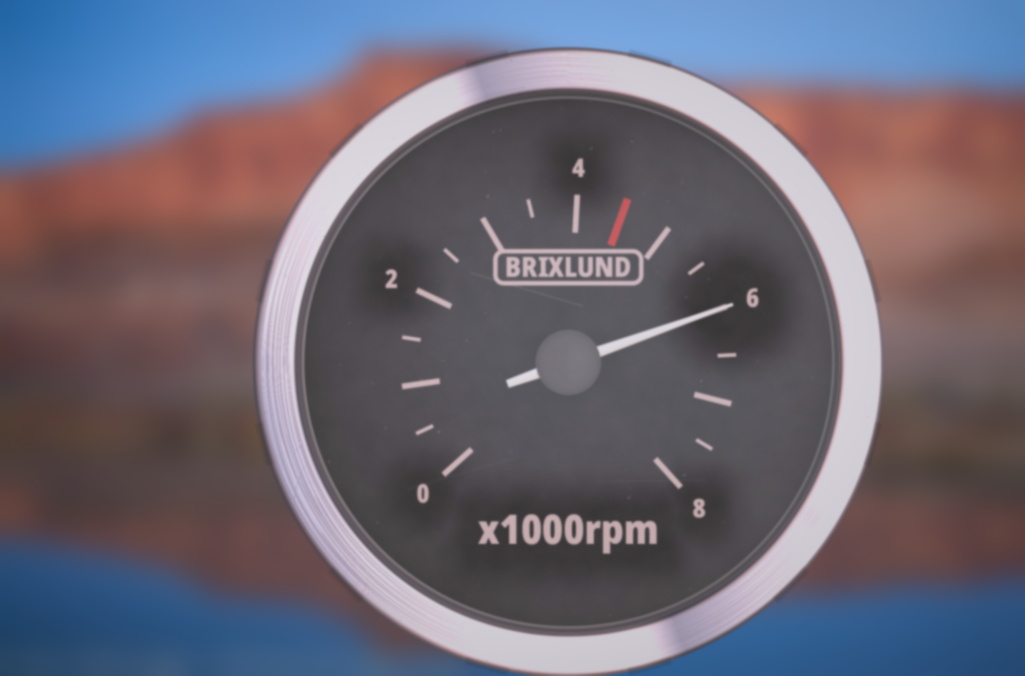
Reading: {"value": 6000, "unit": "rpm"}
